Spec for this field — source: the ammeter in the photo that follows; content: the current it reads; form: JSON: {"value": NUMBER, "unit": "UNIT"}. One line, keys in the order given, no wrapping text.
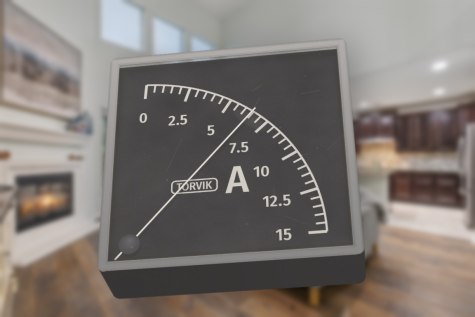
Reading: {"value": 6.5, "unit": "A"}
